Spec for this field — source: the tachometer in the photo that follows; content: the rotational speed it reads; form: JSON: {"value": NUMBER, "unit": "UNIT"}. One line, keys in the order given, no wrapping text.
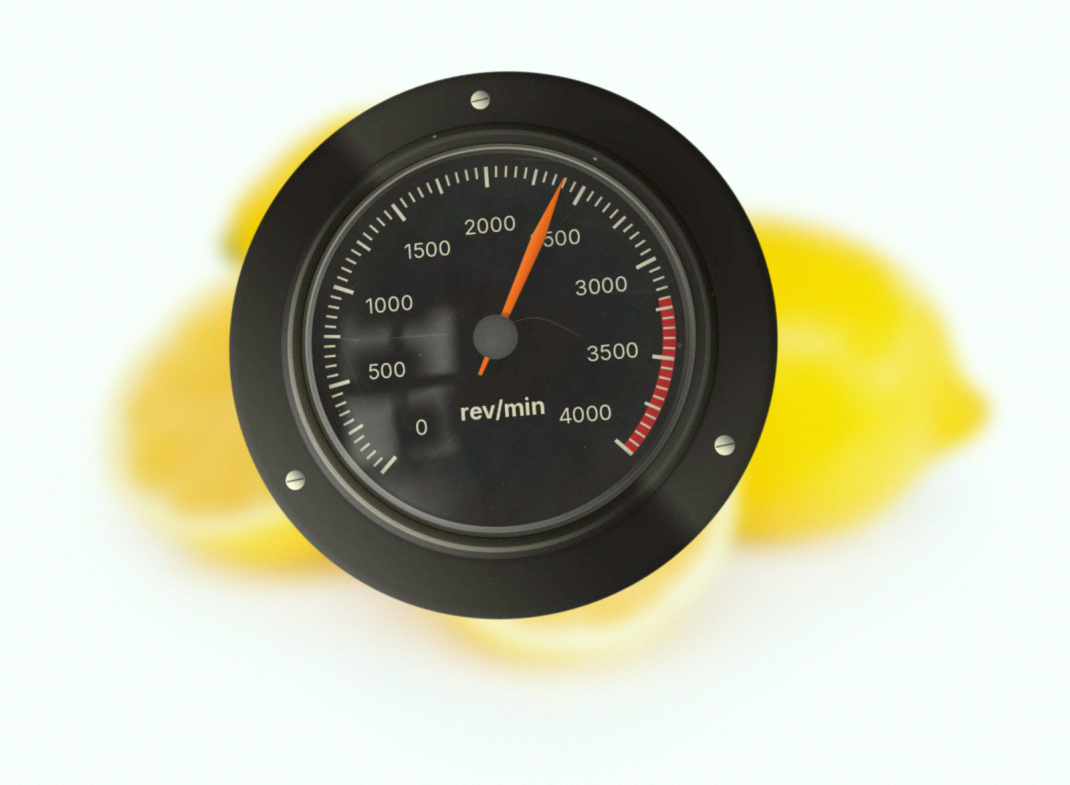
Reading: {"value": 2400, "unit": "rpm"}
